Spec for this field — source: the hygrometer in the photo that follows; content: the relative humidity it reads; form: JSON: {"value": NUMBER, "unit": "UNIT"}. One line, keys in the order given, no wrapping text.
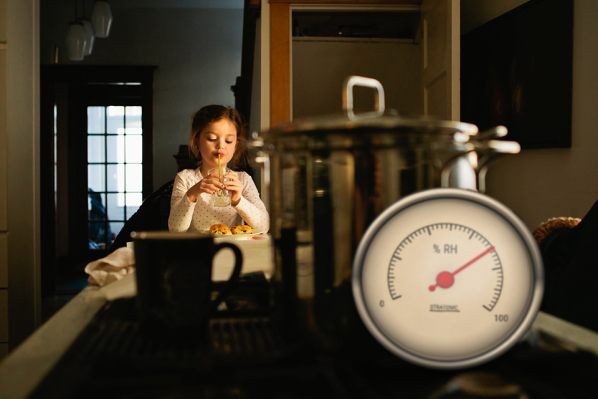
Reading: {"value": 70, "unit": "%"}
